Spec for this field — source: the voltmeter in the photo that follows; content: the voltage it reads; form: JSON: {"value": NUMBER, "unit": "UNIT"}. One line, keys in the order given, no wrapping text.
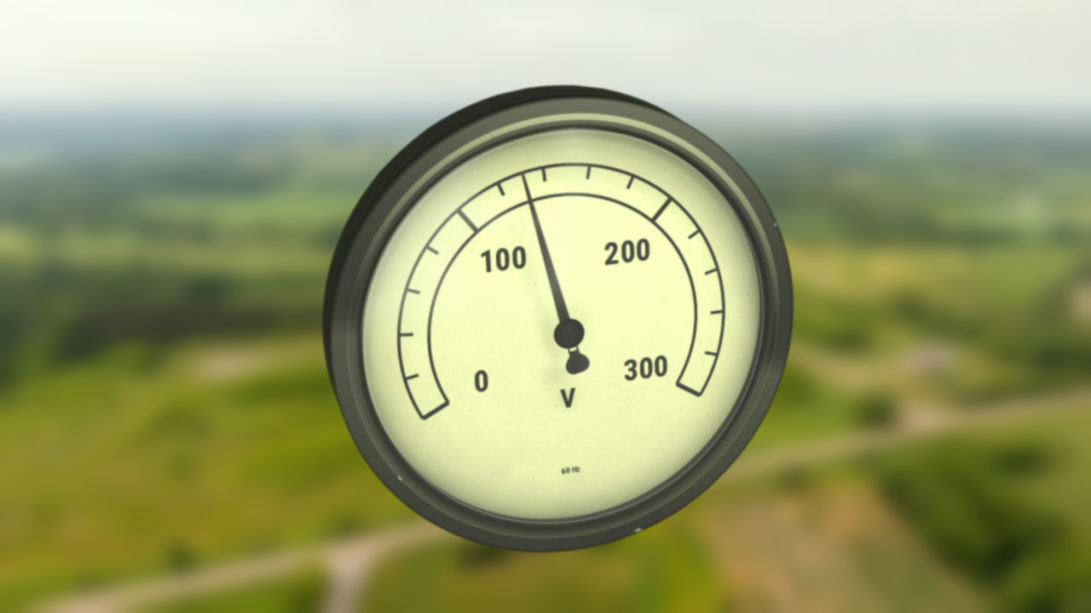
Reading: {"value": 130, "unit": "V"}
